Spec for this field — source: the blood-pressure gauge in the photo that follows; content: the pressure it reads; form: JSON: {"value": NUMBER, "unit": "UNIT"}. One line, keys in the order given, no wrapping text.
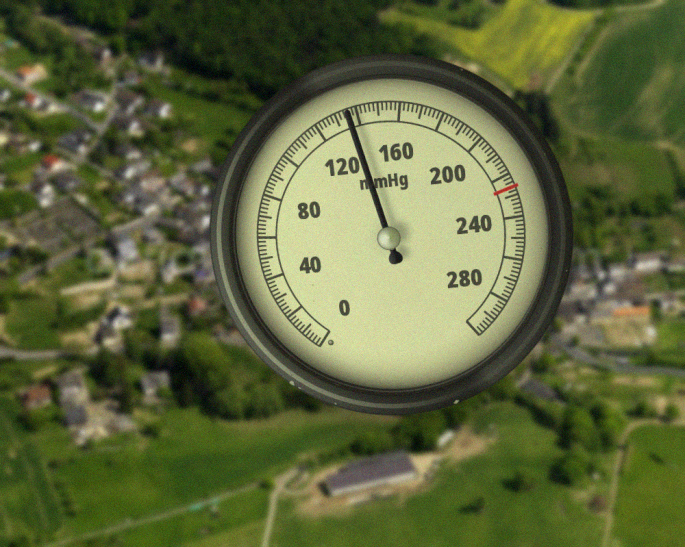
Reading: {"value": 136, "unit": "mmHg"}
